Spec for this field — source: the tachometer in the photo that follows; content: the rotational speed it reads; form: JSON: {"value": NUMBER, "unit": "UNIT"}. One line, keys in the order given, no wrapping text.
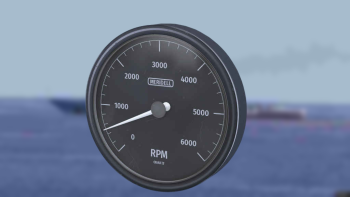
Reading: {"value": 500, "unit": "rpm"}
